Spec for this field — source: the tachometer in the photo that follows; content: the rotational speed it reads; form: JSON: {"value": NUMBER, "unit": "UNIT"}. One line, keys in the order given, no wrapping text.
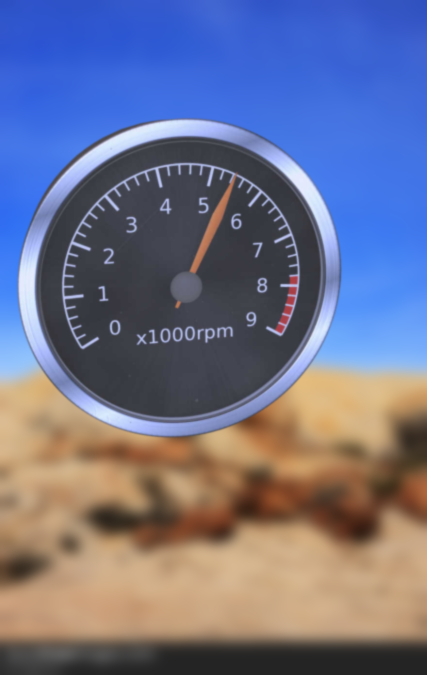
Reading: {"value": 5400, "unit": "rpm"}
